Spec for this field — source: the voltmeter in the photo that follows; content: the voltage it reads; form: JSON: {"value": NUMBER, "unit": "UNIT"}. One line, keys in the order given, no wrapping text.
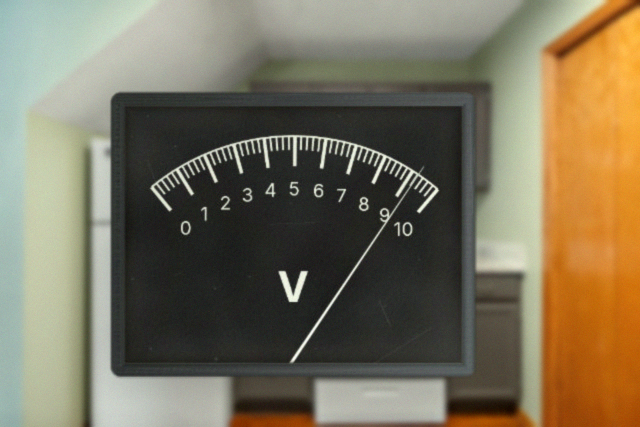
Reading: {"value": 9.2, "unit": "V"}
